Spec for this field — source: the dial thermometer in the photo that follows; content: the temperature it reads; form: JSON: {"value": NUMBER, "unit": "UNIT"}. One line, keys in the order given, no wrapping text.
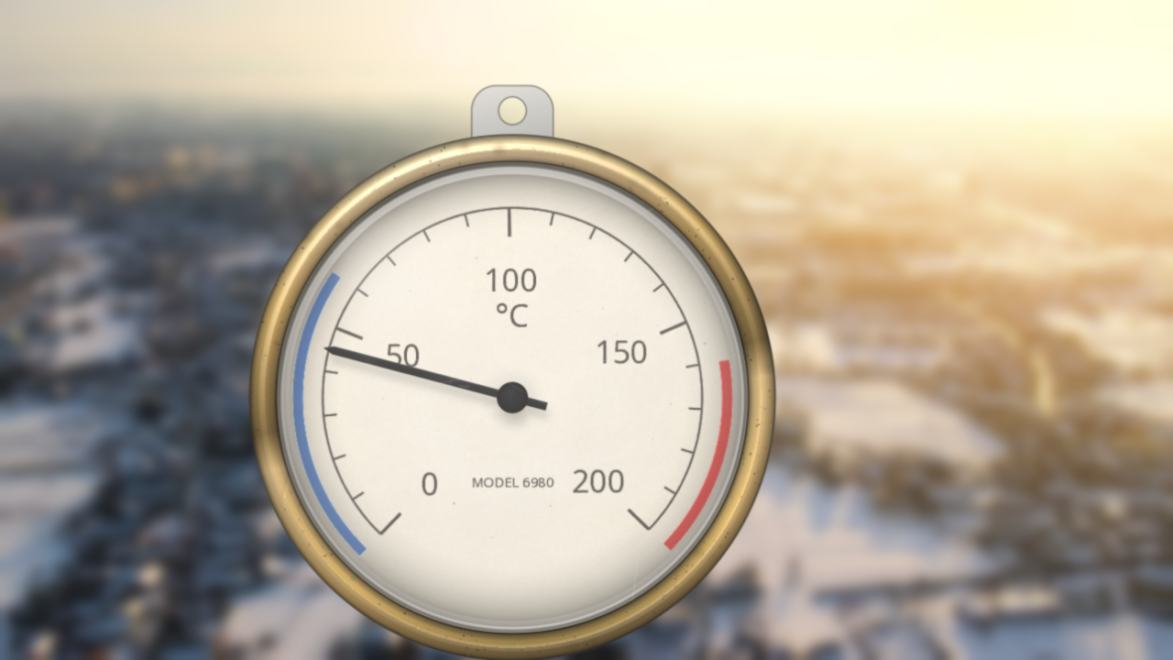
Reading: {"value": 45, "unit": "°C"}
